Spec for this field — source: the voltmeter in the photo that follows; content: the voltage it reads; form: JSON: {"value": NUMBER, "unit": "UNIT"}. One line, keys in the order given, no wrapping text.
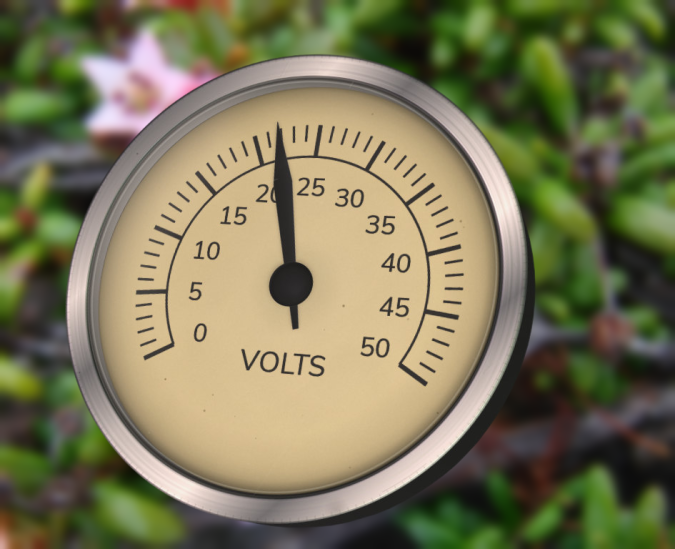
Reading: {"value": 22, "unit": "V"}
